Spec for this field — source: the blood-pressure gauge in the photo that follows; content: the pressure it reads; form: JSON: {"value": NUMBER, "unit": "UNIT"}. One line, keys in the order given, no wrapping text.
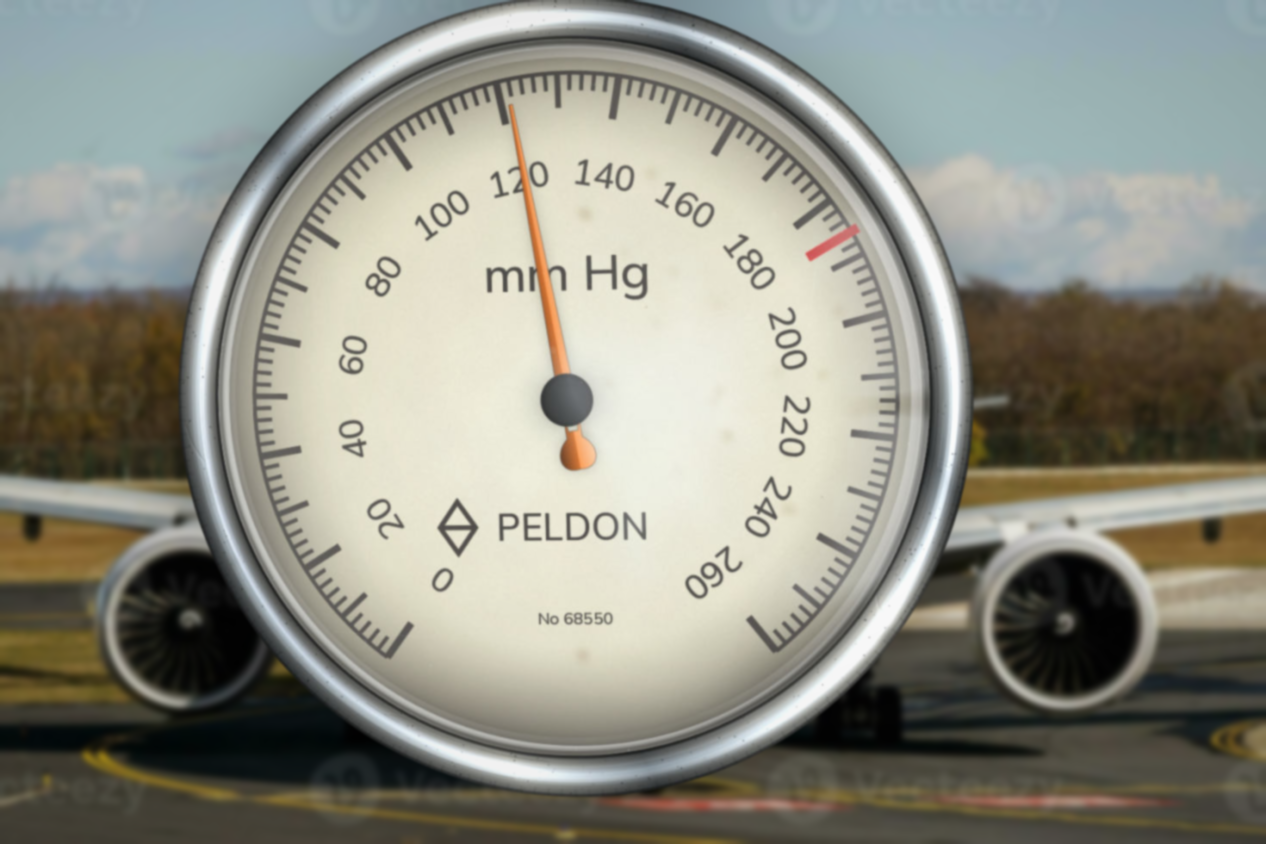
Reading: {"value": 122, "unit": "mmHg"}
